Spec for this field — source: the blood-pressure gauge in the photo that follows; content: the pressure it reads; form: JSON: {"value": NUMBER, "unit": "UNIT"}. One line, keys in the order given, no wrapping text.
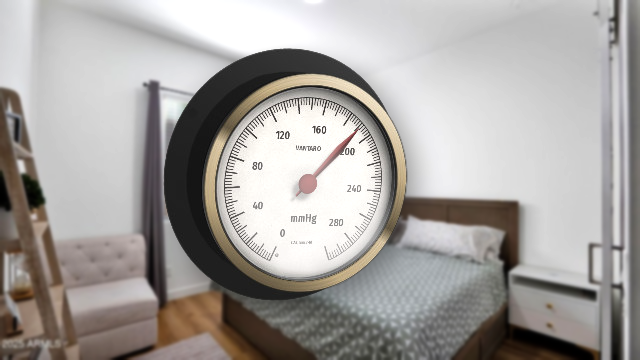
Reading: {"value": 190, "unit": "mmHg"}
